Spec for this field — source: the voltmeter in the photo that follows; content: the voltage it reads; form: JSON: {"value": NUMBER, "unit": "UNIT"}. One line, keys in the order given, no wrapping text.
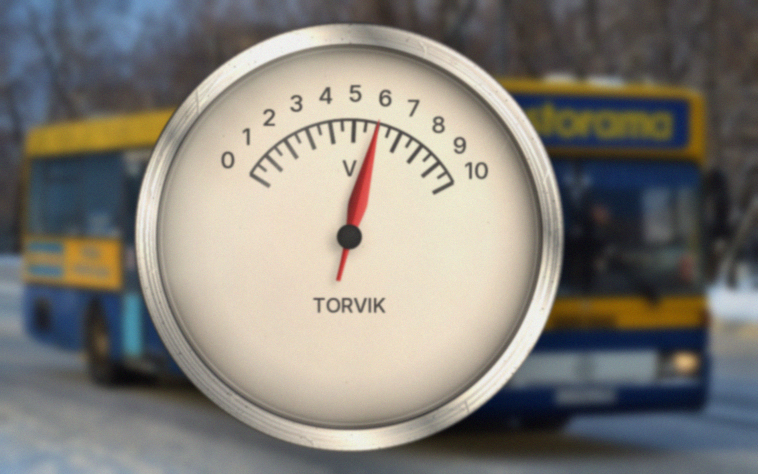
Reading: {"value": 6, "unit": "V"}
